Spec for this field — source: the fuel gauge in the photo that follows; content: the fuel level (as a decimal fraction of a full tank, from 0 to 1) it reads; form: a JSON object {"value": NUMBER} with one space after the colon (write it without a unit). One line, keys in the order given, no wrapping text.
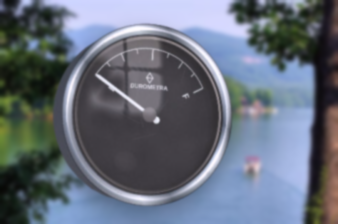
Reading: {"value": 0}
